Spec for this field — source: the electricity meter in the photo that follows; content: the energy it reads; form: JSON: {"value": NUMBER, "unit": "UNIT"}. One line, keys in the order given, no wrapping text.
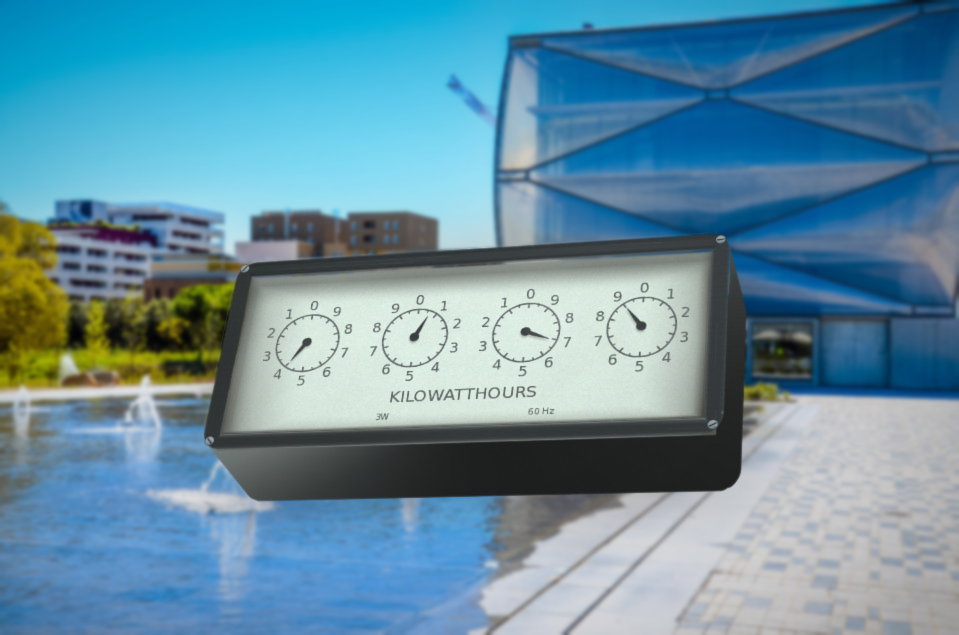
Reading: {"value": 4069, "unit": "kWh"}
